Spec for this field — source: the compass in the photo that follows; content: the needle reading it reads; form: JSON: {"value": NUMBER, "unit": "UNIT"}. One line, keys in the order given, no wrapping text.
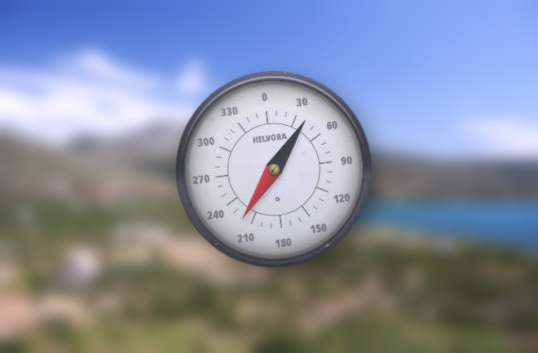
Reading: {"value": 220, "unit": "°"}
